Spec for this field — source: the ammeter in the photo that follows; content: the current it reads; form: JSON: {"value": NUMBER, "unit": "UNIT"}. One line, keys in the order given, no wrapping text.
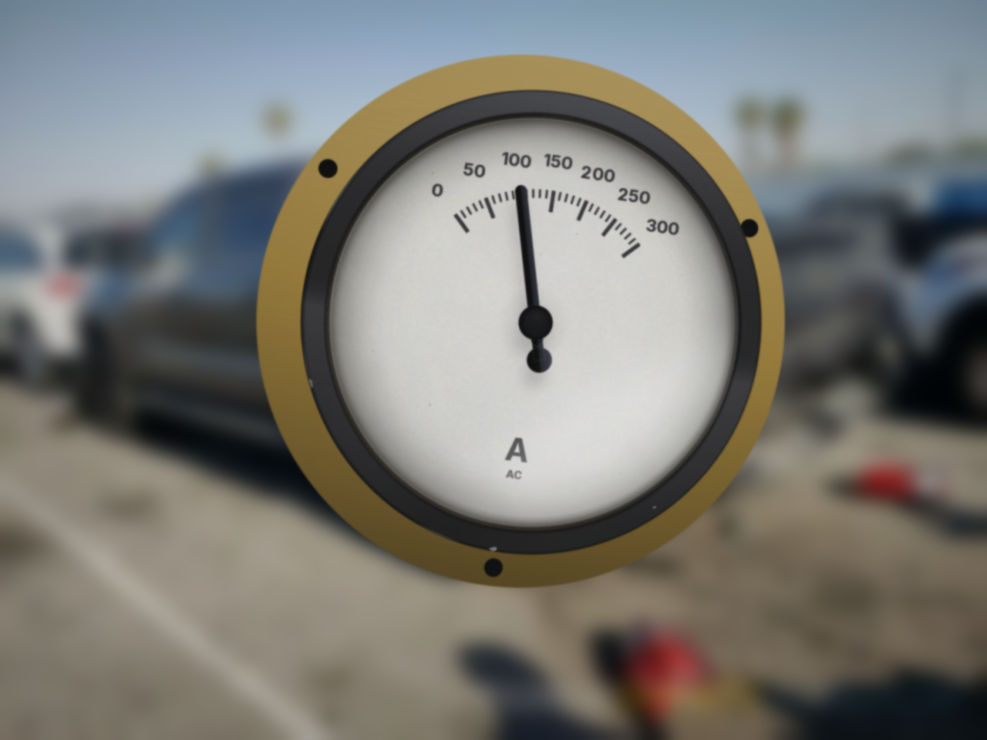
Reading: {"value": 100, "unit": "A"}
